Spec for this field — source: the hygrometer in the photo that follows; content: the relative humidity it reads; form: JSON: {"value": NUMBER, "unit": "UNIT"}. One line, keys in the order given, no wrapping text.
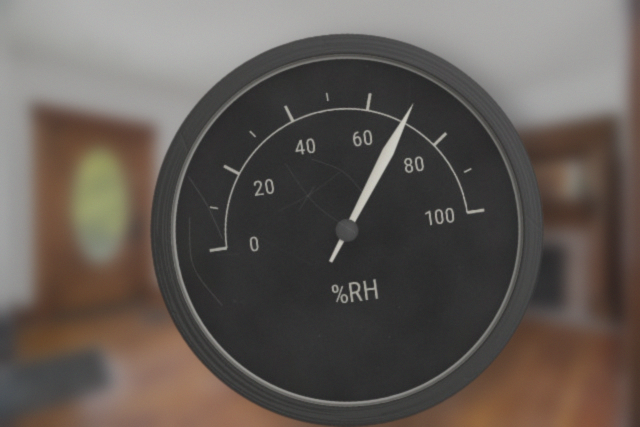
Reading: {"value": 70, "unit": "%"}
